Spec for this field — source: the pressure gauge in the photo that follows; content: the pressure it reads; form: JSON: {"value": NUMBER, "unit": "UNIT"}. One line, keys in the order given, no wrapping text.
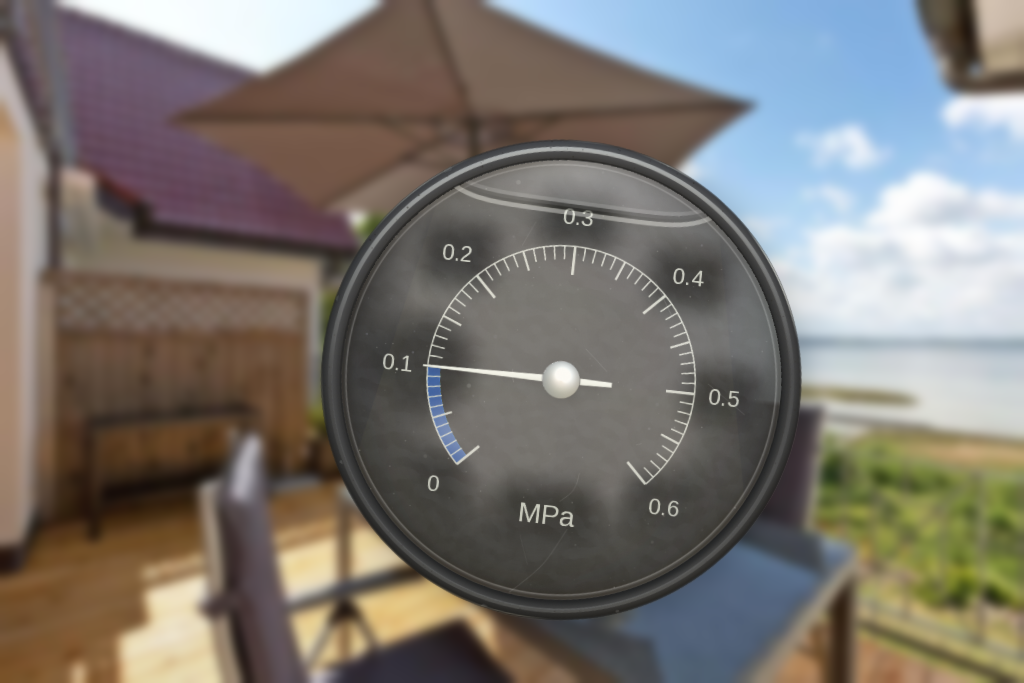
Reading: {"value": 0.1, "unit": "MPa"}
